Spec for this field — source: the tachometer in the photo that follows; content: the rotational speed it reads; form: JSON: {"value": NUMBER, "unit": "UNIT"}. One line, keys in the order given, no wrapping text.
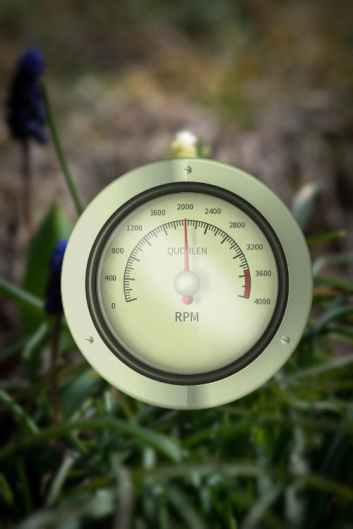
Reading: {"value": 2000, "unit": "rpm"}
